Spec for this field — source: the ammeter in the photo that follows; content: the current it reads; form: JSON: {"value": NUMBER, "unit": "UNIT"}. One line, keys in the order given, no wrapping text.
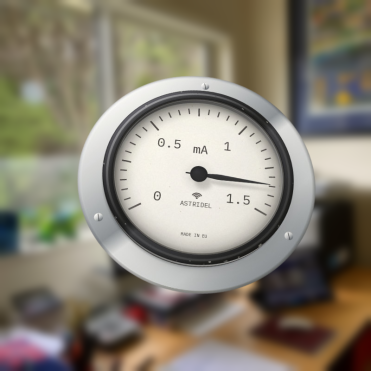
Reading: {"value": 1.35, "unit": "mA"}
